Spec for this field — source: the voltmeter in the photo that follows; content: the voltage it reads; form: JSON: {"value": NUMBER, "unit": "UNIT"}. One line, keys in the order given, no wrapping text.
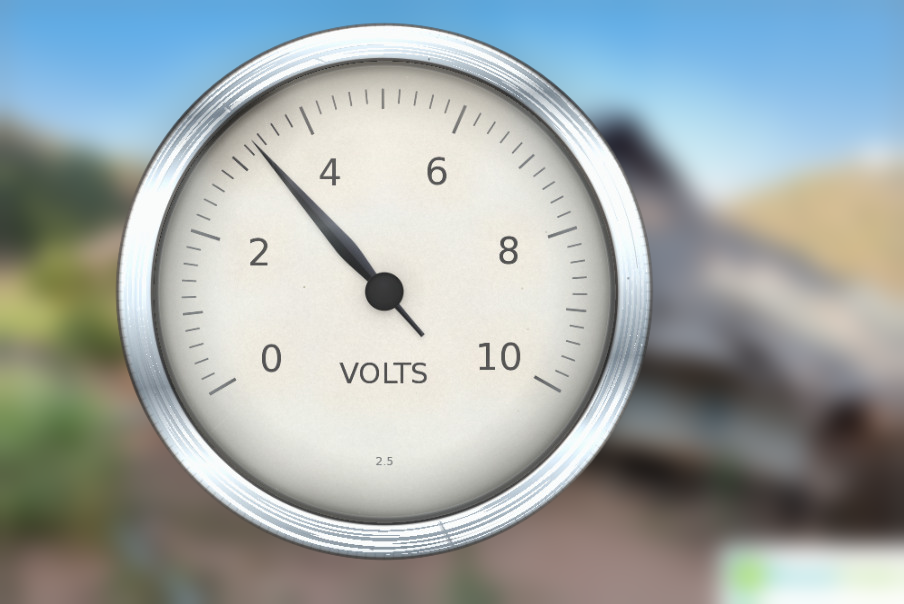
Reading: {"value": 3.3, "unit": "V"}
